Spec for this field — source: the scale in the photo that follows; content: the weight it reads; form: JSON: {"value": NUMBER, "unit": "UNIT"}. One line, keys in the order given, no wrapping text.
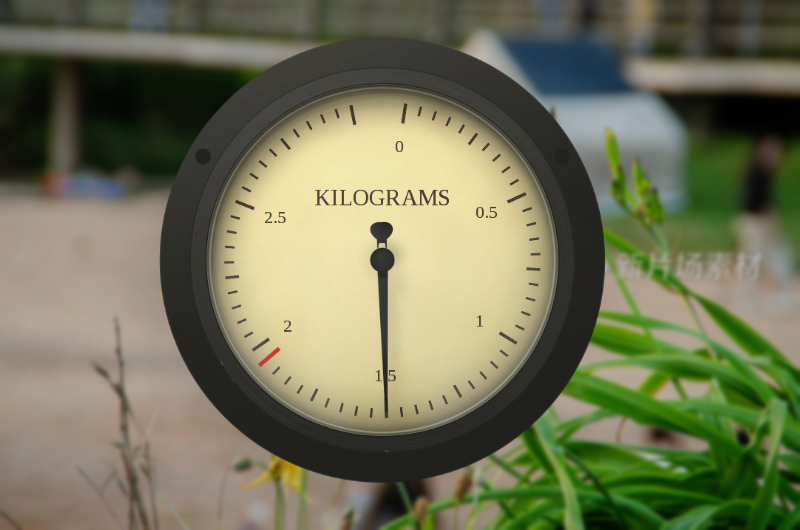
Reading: {"value": 1.5, "unit": "kg"}
